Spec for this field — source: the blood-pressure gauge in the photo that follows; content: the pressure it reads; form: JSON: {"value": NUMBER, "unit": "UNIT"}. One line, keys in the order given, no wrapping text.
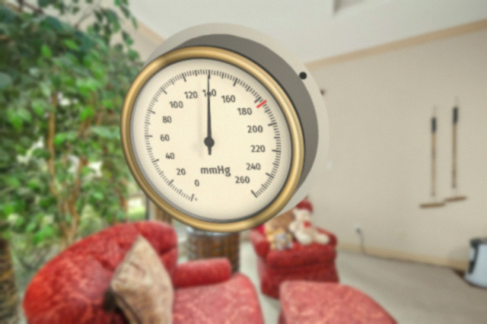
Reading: {"value": 140, "unit": "mmHg"}
